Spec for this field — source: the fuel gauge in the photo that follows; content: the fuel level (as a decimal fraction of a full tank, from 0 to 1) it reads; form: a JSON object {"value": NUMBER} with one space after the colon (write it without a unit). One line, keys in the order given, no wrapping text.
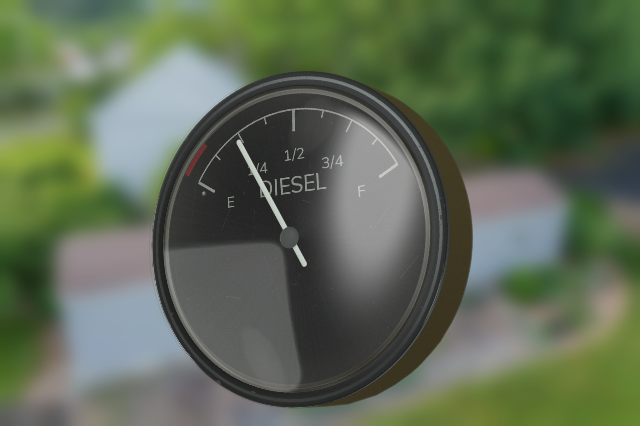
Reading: {"value": 0.25}
